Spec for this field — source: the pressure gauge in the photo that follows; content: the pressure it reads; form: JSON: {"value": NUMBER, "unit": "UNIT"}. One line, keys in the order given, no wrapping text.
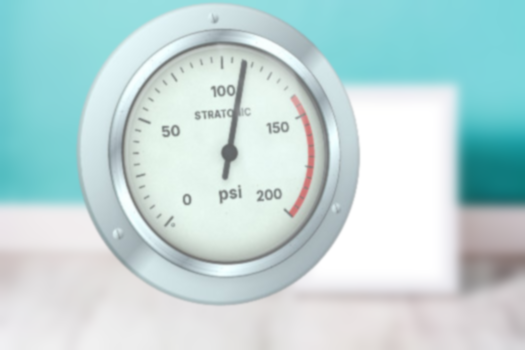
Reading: {"value": 110, "unit": "psi"}
